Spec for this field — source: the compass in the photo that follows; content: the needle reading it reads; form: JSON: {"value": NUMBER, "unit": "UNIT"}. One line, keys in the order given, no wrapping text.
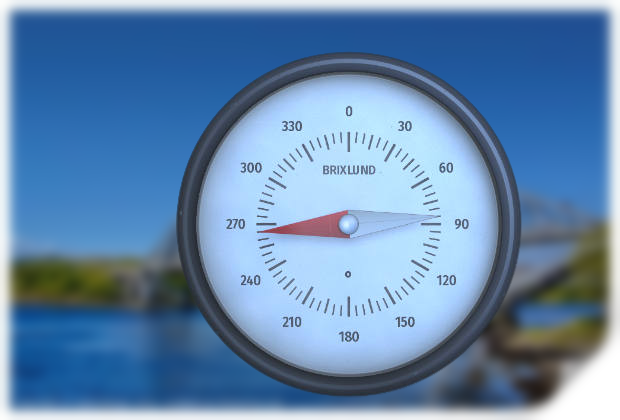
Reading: {"value": 265, "unit": "°"}
